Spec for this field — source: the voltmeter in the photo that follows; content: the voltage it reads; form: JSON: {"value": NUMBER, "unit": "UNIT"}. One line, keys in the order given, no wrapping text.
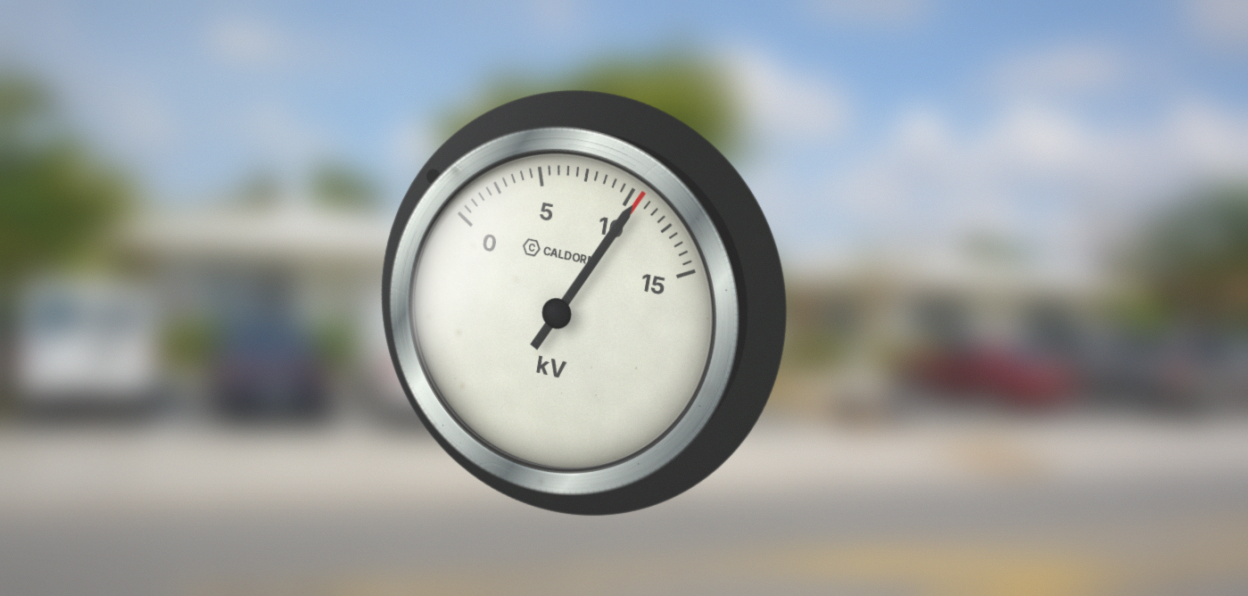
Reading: {"value": 10.5, "unit": "kV"}
